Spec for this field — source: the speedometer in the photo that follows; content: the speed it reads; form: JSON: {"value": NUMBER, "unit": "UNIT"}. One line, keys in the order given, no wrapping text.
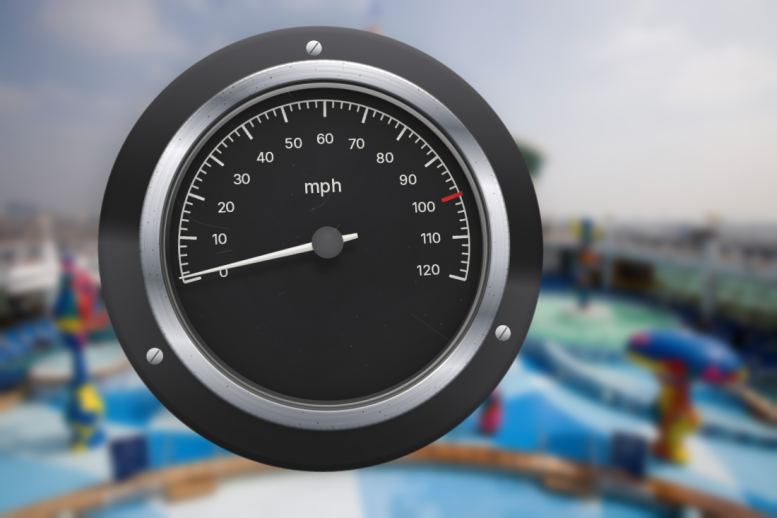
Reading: {"value": 1, "unit": "mph"}
